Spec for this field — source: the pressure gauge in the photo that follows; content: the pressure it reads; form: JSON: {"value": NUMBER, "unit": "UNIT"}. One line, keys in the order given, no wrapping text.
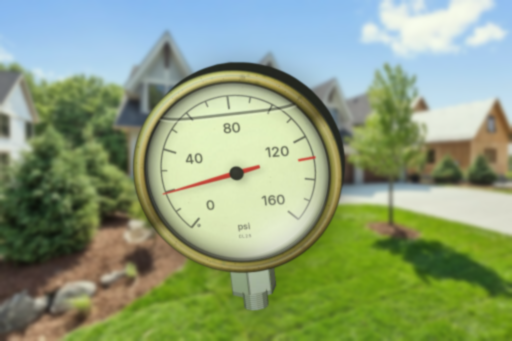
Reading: {"value": 20, "unit": "psi"}
